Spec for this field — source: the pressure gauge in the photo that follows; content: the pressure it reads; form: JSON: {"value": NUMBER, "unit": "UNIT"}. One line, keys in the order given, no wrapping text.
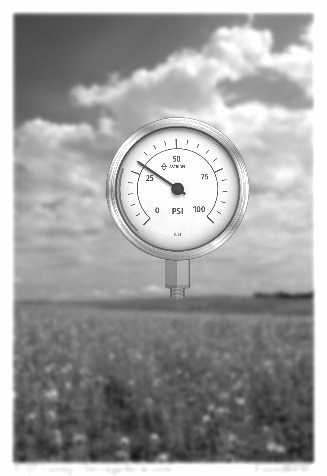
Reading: {"value": 30, "unit": "psi"}
